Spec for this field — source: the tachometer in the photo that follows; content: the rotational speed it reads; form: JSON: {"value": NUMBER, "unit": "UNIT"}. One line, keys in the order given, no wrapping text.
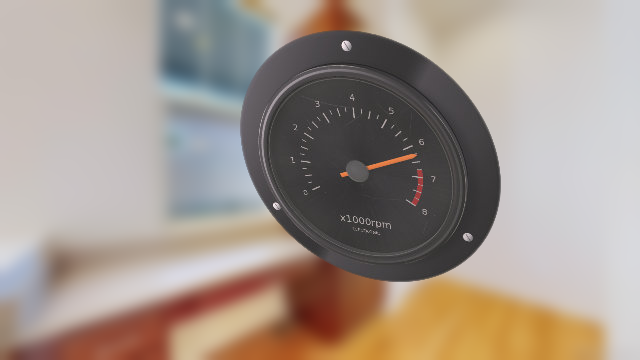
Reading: {"value": 6250, "unit": "rpm"}
